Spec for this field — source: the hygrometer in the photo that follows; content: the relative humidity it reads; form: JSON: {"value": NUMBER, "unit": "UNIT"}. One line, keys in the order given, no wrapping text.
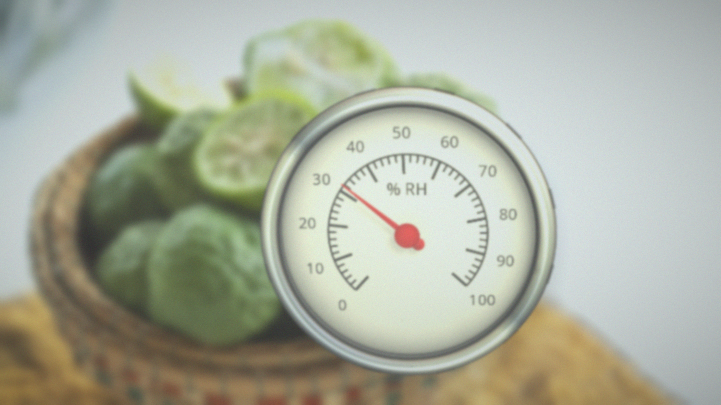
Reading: {"value": 32, "unit": "%"}
